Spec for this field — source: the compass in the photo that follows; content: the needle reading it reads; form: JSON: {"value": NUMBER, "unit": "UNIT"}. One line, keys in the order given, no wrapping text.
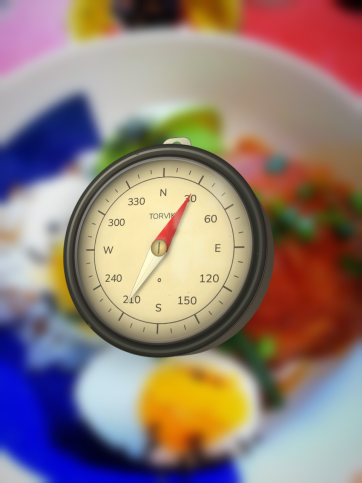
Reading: {"value": 30, "unit": "°"}
